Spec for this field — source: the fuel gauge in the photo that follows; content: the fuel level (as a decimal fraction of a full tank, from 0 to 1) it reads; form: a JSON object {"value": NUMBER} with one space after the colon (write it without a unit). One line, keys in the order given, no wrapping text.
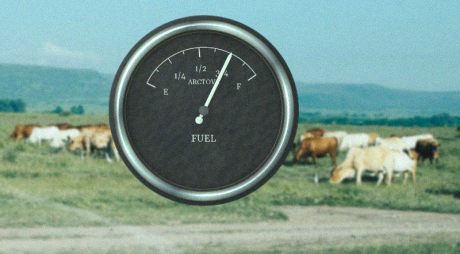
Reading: {"value": 0.75}
